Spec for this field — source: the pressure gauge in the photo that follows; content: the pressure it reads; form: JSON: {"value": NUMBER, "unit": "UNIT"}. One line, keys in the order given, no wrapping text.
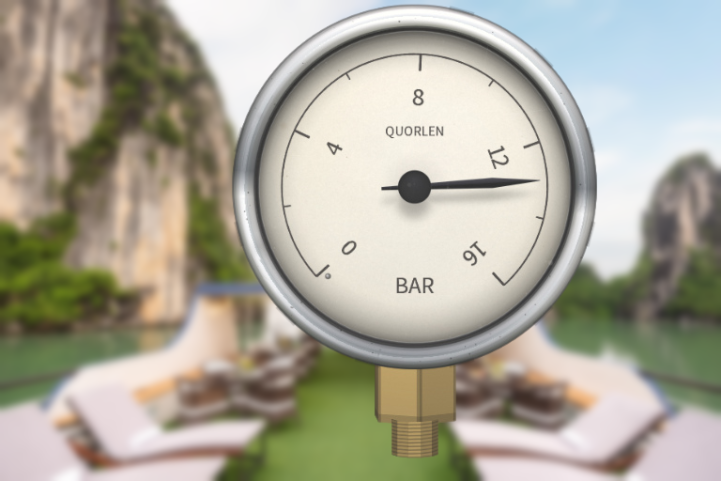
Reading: {"value": 13, "unit": "bar"}
